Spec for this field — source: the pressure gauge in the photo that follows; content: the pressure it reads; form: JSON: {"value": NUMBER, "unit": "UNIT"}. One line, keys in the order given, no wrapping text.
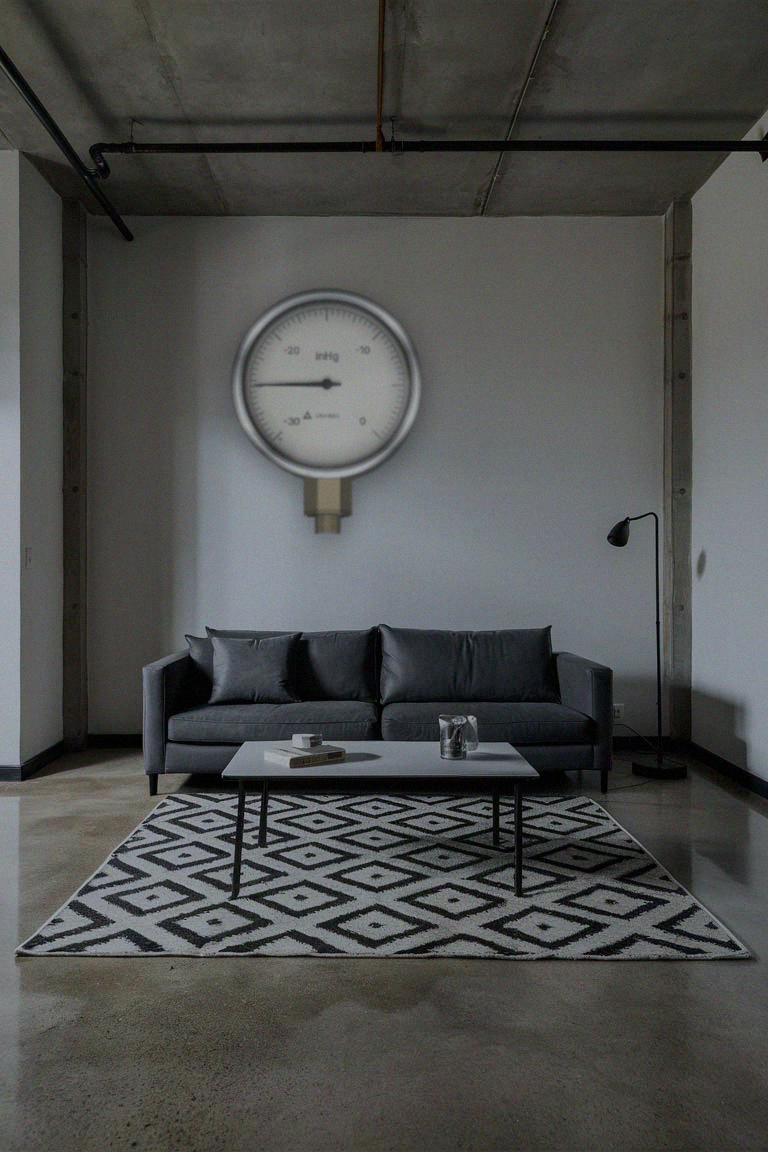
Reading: {"value": -25, "unit": "inHg"}
